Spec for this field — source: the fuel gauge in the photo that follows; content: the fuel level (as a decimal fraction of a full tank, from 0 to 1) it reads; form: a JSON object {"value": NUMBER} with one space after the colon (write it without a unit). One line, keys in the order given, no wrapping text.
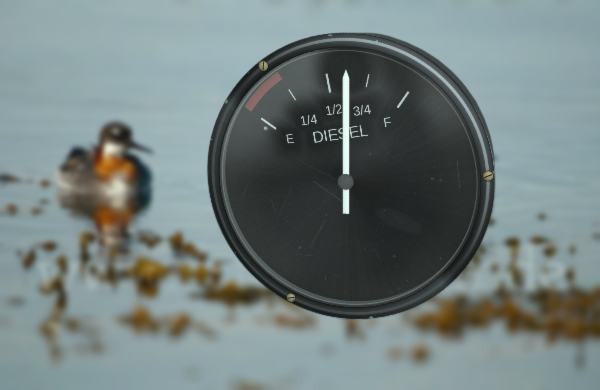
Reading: {"value": 0.625}
